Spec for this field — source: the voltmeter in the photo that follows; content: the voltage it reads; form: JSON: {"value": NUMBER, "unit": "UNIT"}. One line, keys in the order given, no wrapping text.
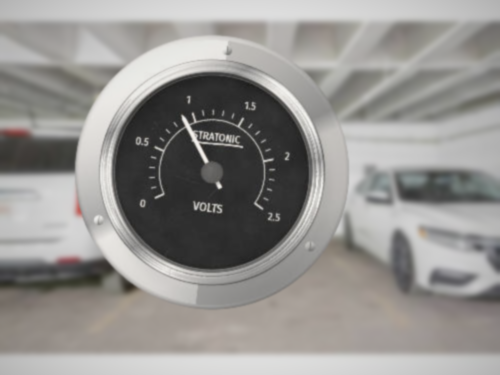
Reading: {"value": 0.9, "unit": "V"}
